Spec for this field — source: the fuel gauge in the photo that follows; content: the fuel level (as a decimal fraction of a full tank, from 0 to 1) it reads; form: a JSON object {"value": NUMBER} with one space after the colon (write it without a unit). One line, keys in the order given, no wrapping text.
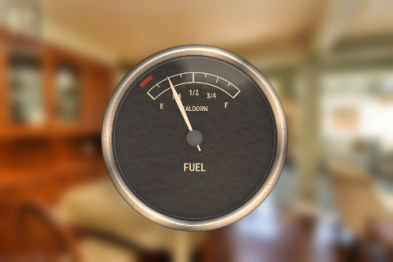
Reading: {"value": 0.25}
